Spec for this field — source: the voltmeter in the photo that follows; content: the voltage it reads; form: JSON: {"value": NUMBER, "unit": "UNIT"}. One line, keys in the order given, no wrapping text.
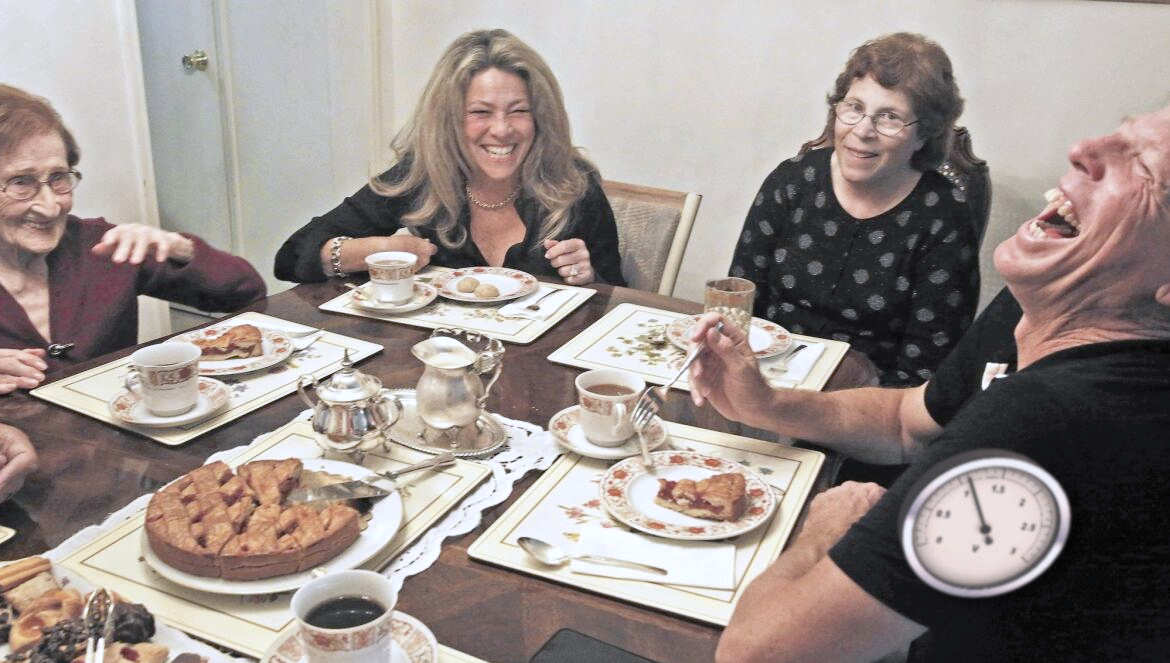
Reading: {"value": 1.1, "unit": "V"}
